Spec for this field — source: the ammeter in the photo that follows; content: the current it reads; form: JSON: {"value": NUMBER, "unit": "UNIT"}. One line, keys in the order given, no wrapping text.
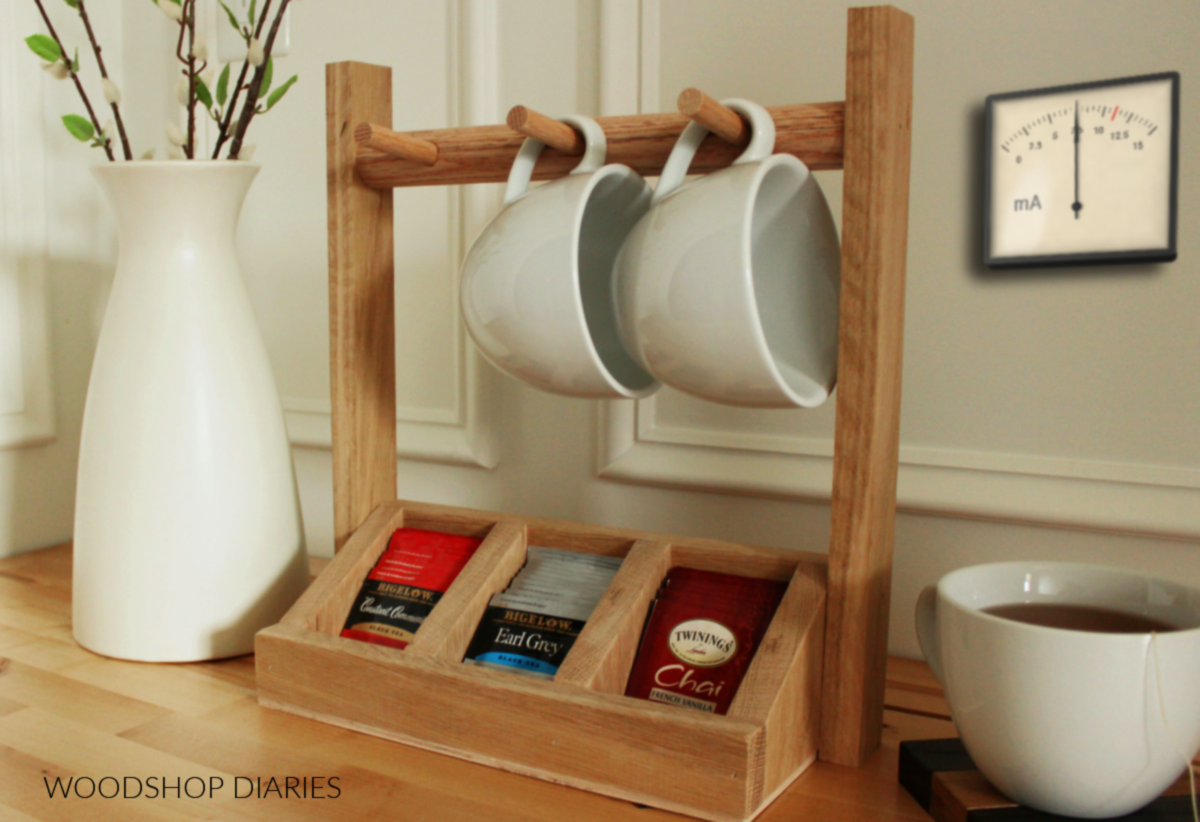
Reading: {"value": 7.5, "unit": "mA"}
